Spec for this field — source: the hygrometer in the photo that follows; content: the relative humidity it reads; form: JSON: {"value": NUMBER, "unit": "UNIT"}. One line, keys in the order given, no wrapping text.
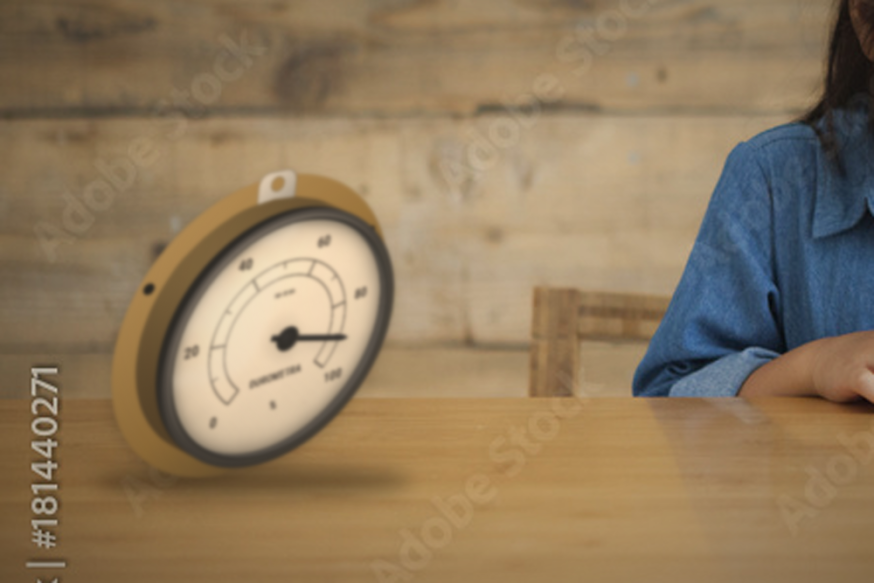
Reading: {"value": 90, "unit": "%"}
